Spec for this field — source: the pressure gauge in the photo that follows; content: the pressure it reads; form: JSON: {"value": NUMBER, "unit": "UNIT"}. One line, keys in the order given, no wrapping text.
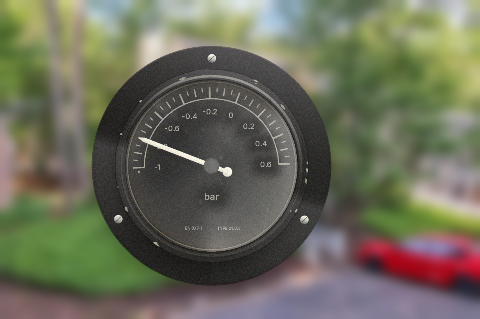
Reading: {"value": -0.8, "unit": "bar"}
